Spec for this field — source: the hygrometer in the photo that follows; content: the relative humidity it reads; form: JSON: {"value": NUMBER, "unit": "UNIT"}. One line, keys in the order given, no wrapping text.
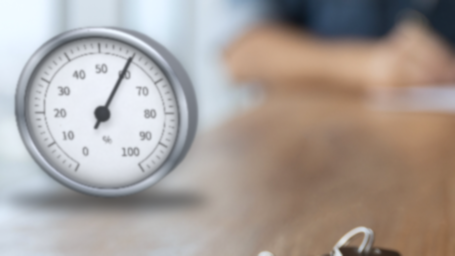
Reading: {"value": 60, "unit": "%"}
